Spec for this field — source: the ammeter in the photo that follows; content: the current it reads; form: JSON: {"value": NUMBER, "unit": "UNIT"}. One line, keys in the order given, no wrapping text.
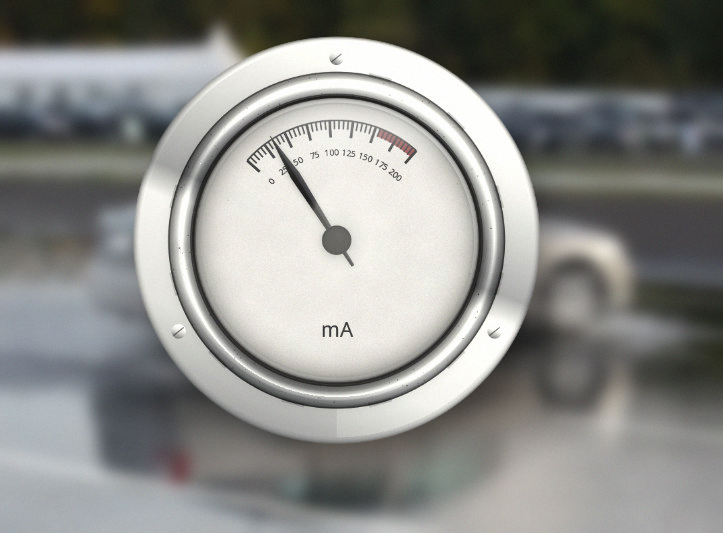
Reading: {"value": 35, "unit": "mA"}
